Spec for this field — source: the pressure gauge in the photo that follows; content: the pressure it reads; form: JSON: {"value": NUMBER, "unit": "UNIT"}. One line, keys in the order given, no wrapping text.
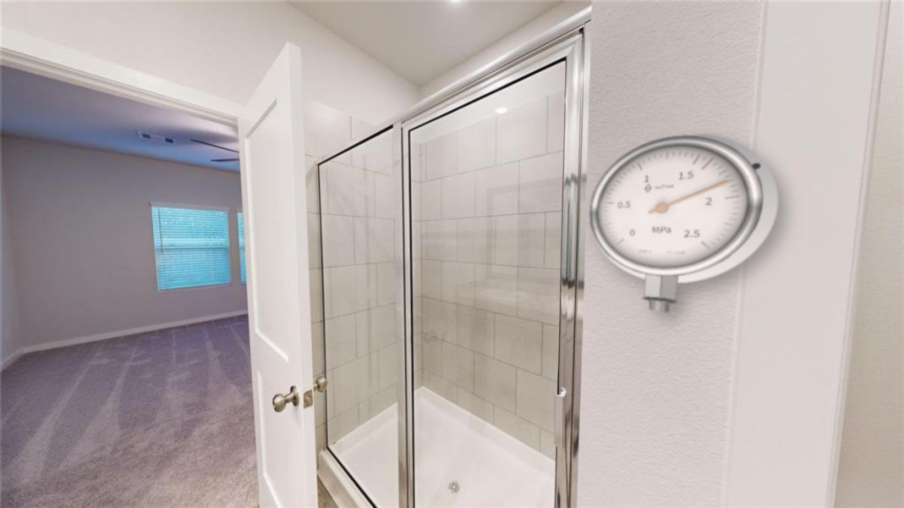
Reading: {"value": 1.85, "unit": "MPa"}
